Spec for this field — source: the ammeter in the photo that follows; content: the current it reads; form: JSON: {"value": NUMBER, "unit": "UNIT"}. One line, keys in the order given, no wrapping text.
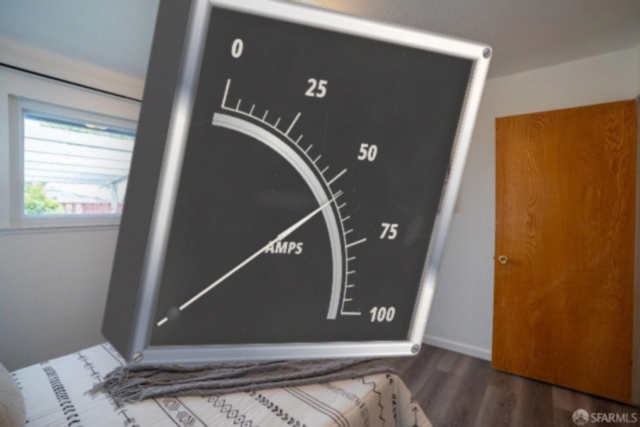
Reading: {"value": 55, "unit": "A"}
